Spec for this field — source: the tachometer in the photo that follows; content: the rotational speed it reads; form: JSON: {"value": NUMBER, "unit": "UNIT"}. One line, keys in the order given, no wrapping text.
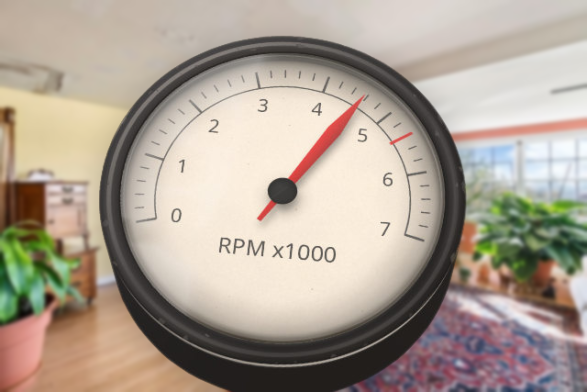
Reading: {"value": 4600, "unit": "rpm"}
